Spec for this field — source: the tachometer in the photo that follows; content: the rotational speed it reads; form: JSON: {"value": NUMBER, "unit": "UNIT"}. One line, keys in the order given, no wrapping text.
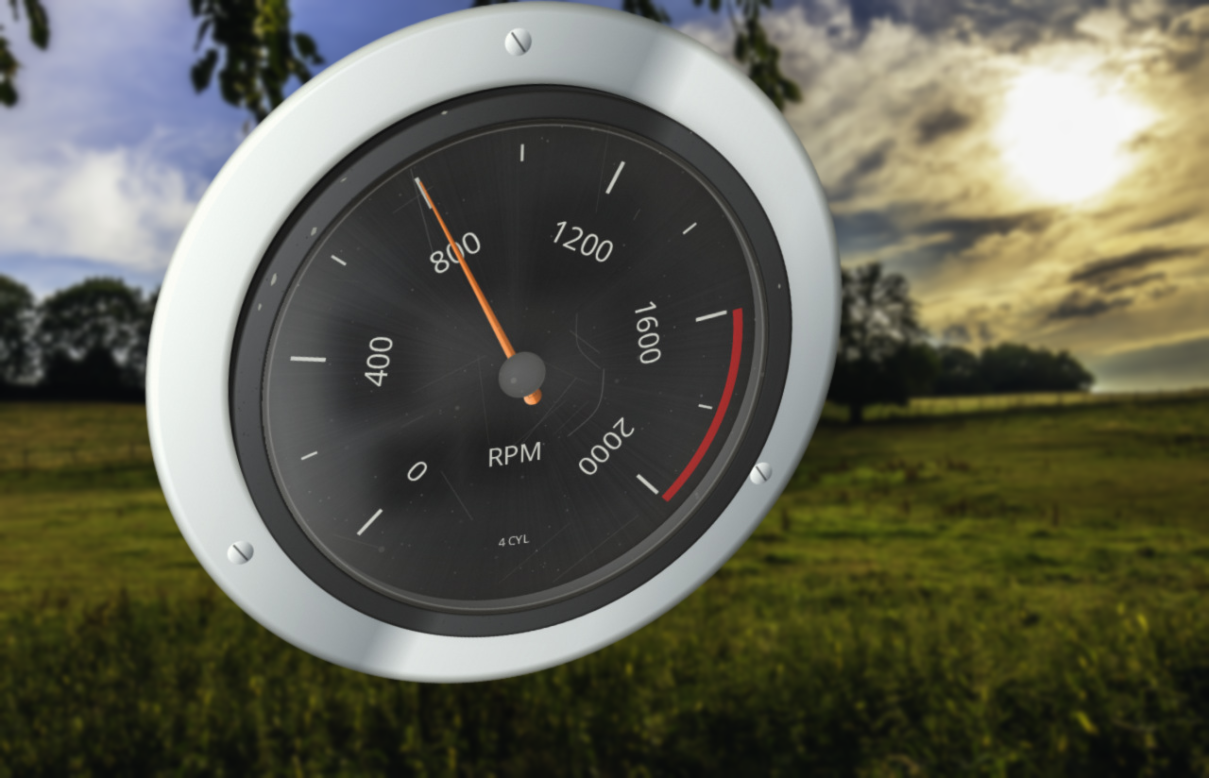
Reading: {"value": 800, "unit": "rpm"}
